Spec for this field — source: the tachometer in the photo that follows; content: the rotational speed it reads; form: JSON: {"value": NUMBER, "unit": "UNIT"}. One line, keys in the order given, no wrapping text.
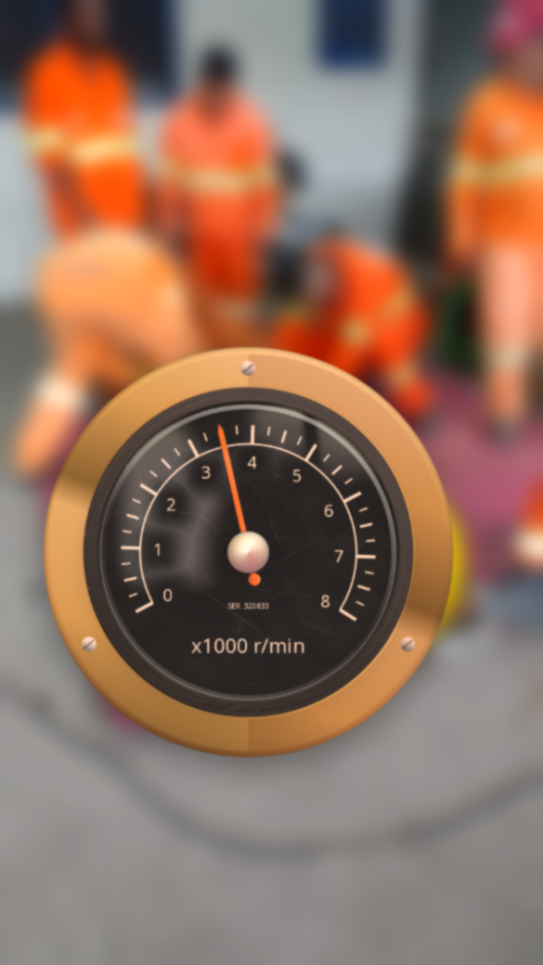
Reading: {"value": 3500, "unit": "rpm"}
